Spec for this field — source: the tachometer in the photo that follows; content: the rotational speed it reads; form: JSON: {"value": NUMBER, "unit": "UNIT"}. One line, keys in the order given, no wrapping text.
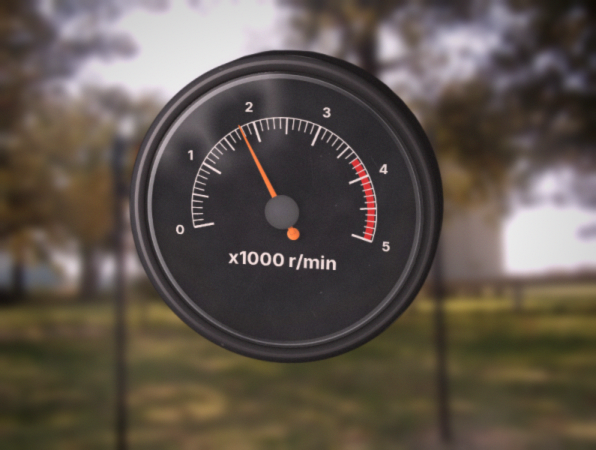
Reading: {"value": 1800, "unit": "rpm"}
